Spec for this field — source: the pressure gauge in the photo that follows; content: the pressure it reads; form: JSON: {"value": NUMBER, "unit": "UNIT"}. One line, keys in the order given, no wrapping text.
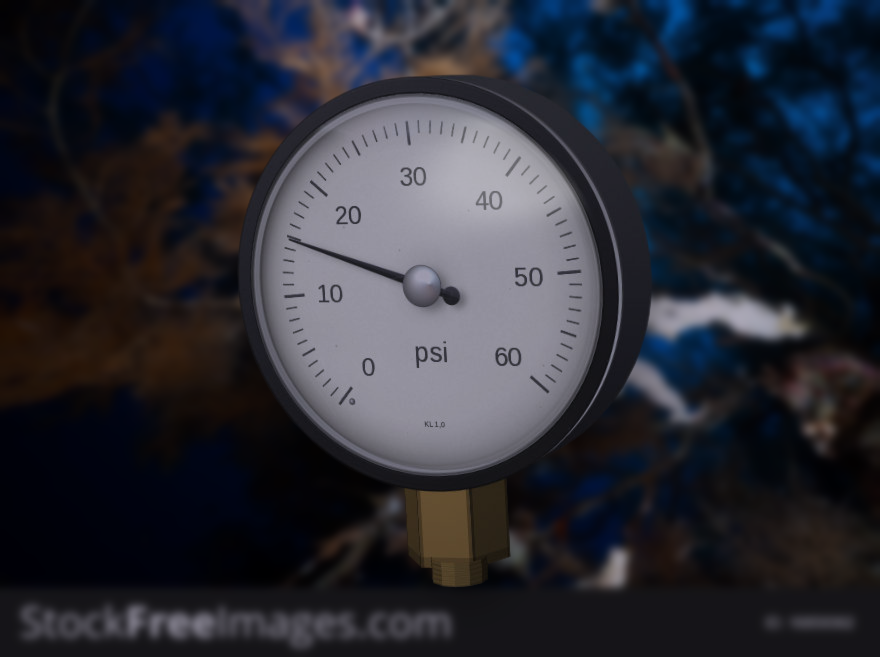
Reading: {"value": 15, "unit": "psi"}
